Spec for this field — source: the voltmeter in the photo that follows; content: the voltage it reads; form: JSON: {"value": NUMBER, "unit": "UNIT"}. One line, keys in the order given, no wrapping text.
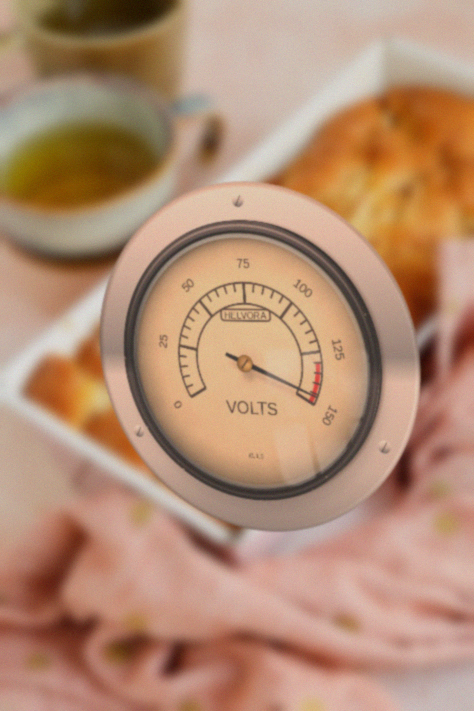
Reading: {"value": 145, "unit": "V"}
